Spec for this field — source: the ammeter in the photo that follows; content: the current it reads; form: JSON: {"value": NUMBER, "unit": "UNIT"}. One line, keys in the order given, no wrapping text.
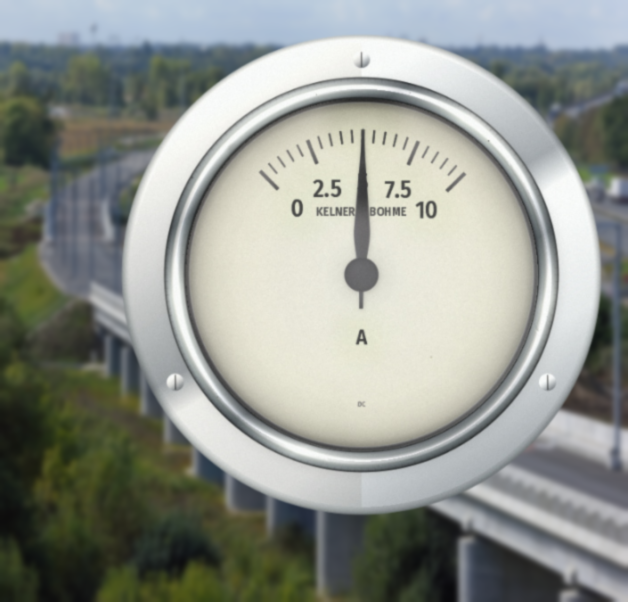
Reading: {"value": 5, "unit": "A"}
